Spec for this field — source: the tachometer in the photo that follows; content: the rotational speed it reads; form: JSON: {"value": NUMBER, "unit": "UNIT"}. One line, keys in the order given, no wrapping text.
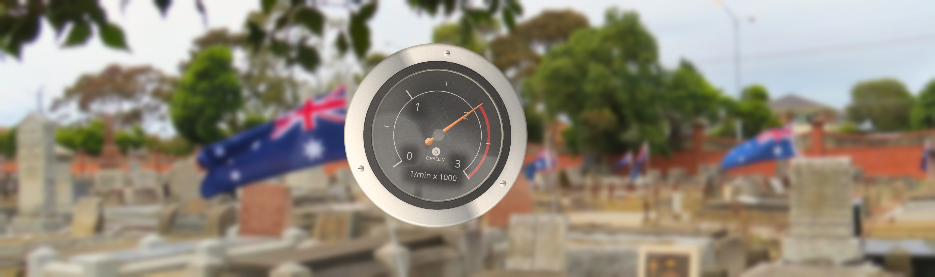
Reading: {"value": 2000, "unit": "rpm"}
